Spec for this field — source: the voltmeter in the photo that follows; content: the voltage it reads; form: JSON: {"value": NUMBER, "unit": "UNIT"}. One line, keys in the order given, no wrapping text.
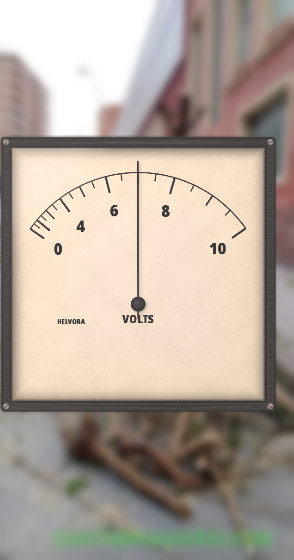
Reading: {"value": 7, "unit": "V"}
